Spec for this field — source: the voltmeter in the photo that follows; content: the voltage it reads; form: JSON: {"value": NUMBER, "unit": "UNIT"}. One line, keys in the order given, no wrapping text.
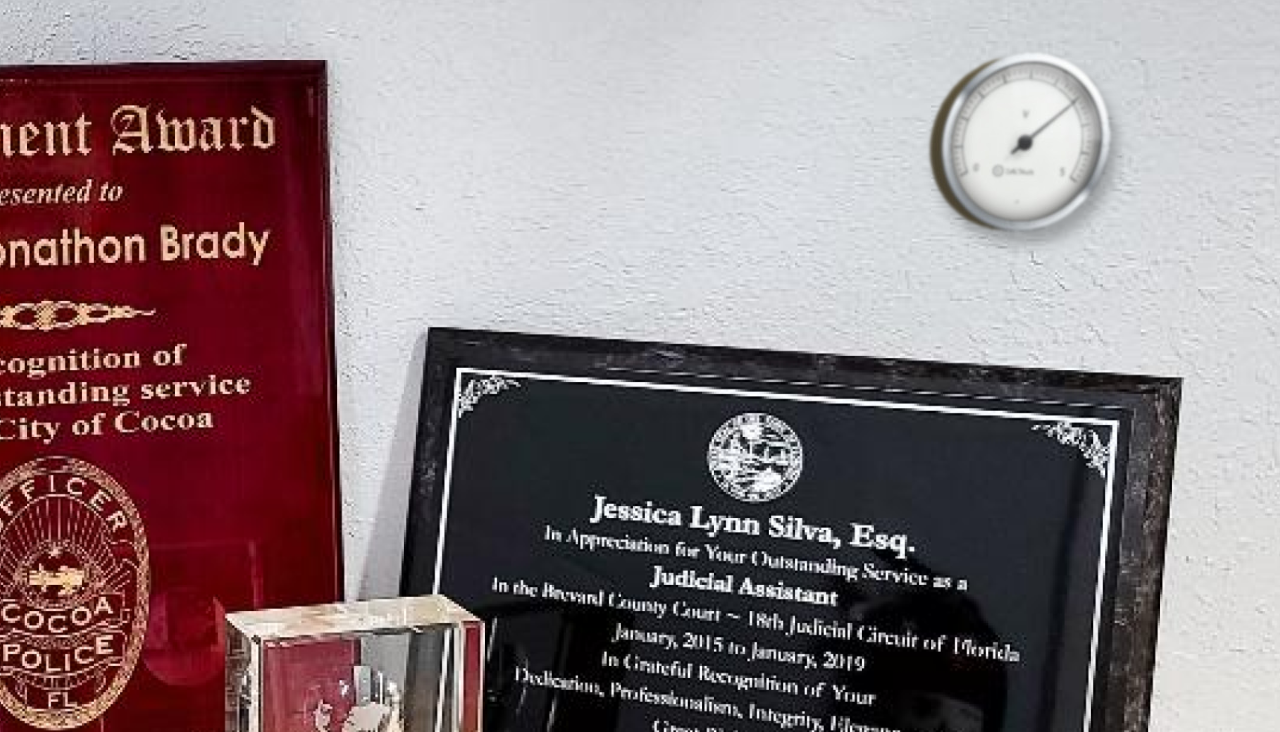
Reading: {"value": 3.5, "unit": "V"}
